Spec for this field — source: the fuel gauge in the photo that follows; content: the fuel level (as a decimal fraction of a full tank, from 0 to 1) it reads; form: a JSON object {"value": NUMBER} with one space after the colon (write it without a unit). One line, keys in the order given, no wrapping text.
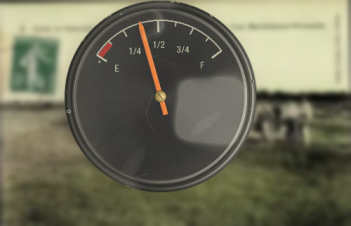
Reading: {"value": 0.375}
